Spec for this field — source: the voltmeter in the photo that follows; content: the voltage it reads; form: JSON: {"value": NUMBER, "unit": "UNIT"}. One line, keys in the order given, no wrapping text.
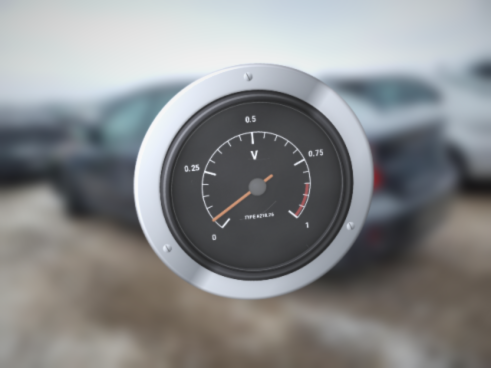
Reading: {"value": 0.05, "unit": "V"}
